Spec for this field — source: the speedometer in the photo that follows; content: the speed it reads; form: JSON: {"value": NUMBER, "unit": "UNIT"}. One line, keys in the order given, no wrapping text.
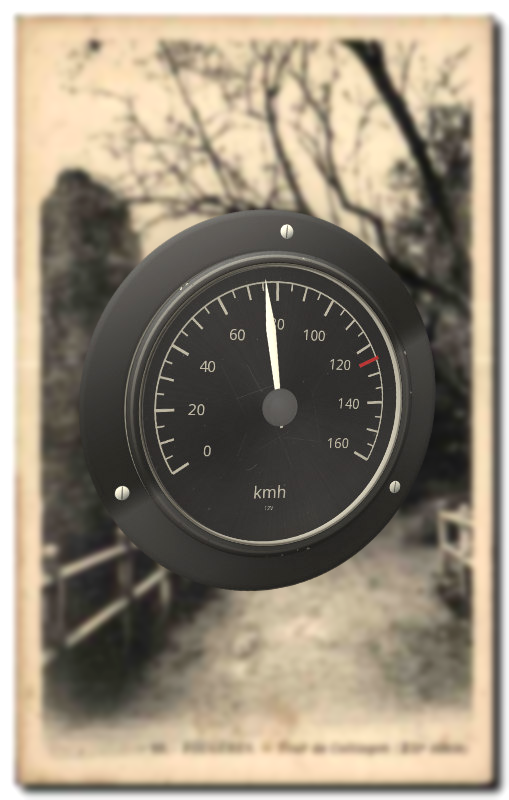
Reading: {"value": 75, "unit": "km/h"}
